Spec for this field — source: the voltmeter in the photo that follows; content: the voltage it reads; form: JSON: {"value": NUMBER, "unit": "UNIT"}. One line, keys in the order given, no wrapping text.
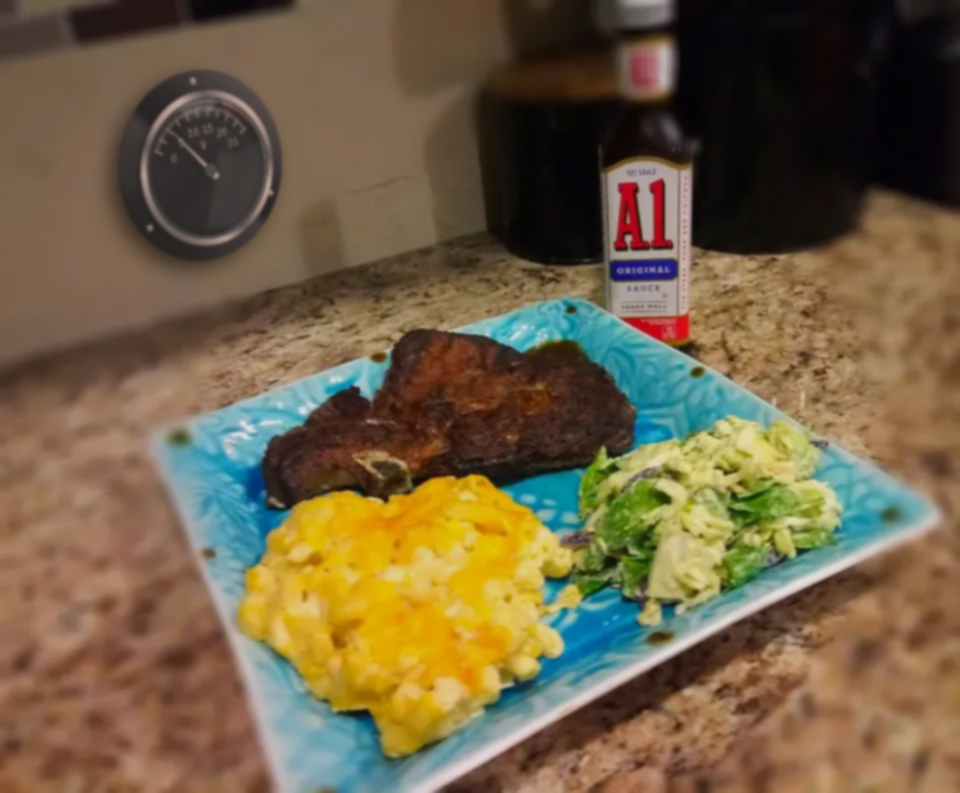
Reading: {"value": 5, "unit": "V"}
